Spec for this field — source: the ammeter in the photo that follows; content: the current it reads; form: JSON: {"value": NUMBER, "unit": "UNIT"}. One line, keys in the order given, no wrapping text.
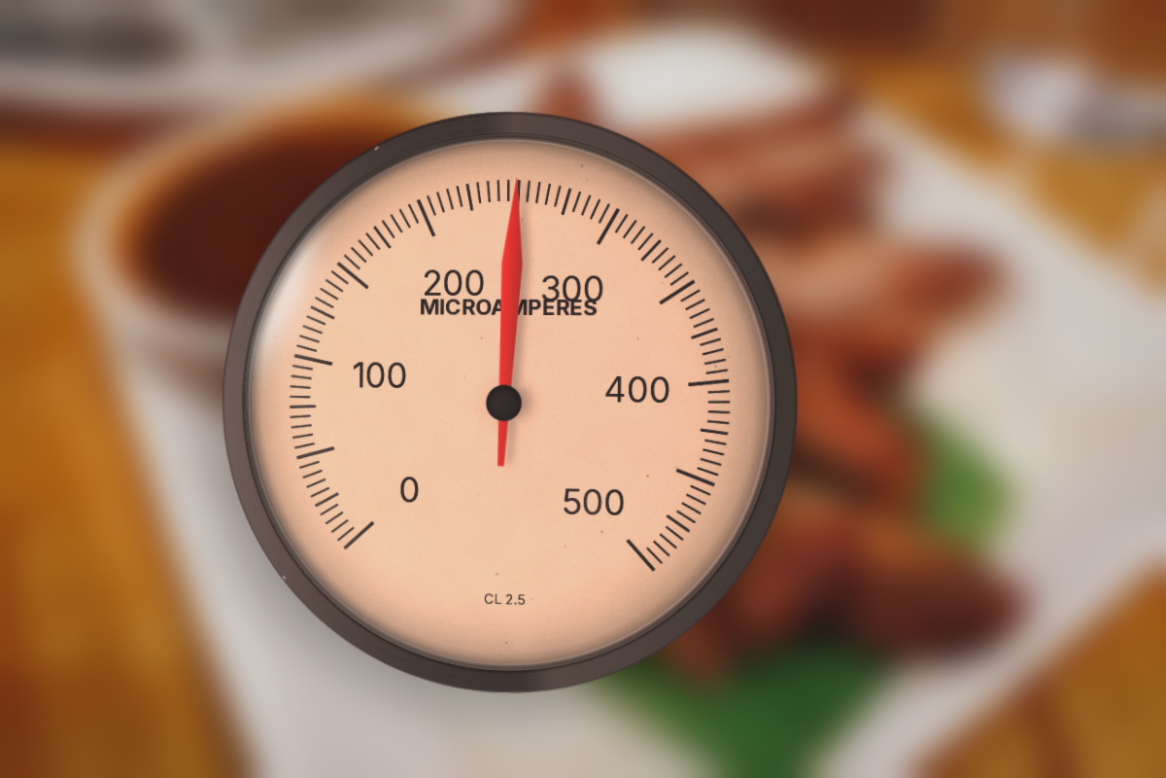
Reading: {"value": 250, "unit": "µA"}
